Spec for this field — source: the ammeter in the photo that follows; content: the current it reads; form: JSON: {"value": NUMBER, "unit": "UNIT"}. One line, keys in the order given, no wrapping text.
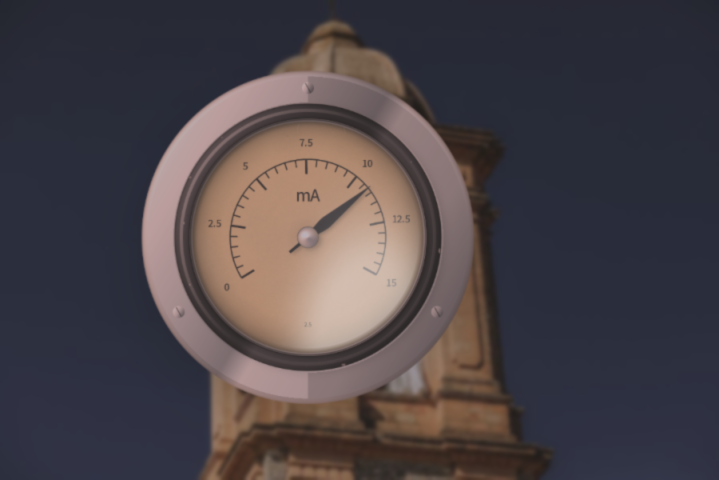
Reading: {"value": 10.75, "unit": "mA"}
